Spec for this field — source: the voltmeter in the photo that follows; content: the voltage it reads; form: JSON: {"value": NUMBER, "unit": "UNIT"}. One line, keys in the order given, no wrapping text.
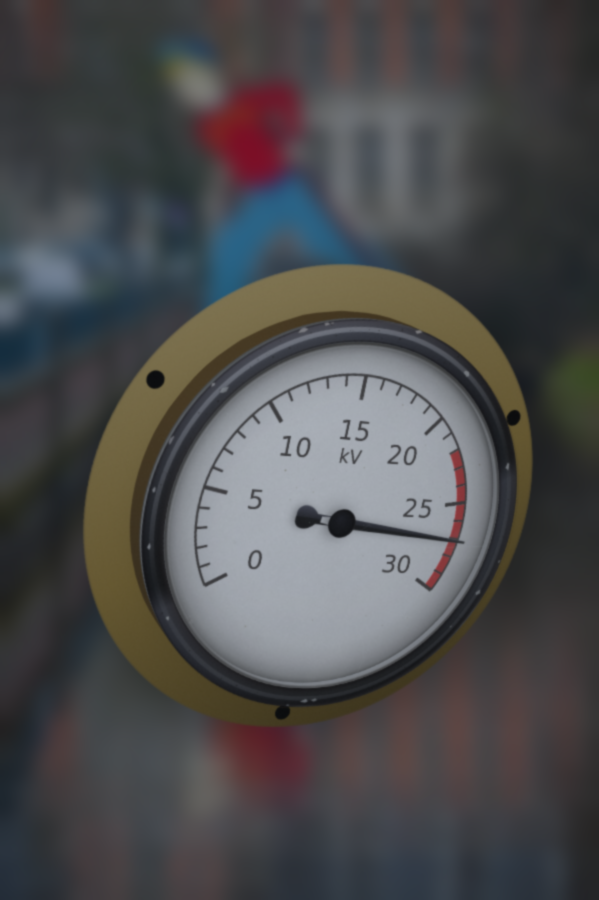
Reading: {"value": 27, "unit": "kV"}
